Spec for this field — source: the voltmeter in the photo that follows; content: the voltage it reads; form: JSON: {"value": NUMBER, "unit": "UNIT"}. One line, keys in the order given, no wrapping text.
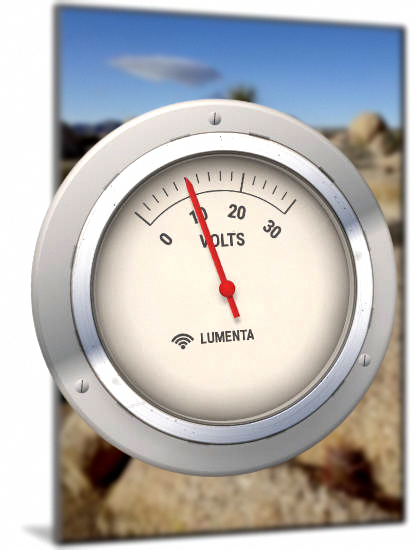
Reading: {"value": 10, "unit": "V"}
